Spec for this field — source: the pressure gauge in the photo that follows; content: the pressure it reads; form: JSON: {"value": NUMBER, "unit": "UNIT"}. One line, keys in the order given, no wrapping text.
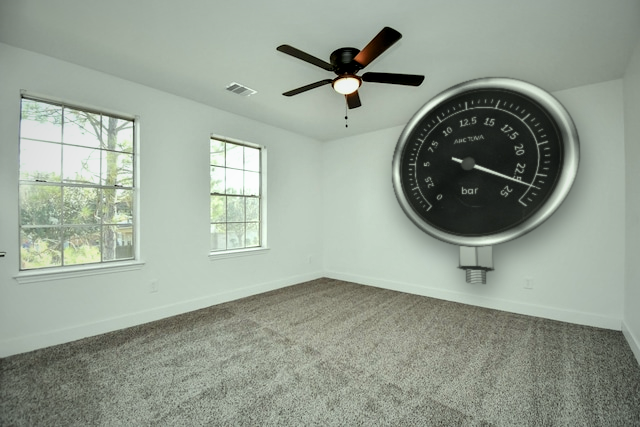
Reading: {"value": 23.5, "unit": "bar"}
